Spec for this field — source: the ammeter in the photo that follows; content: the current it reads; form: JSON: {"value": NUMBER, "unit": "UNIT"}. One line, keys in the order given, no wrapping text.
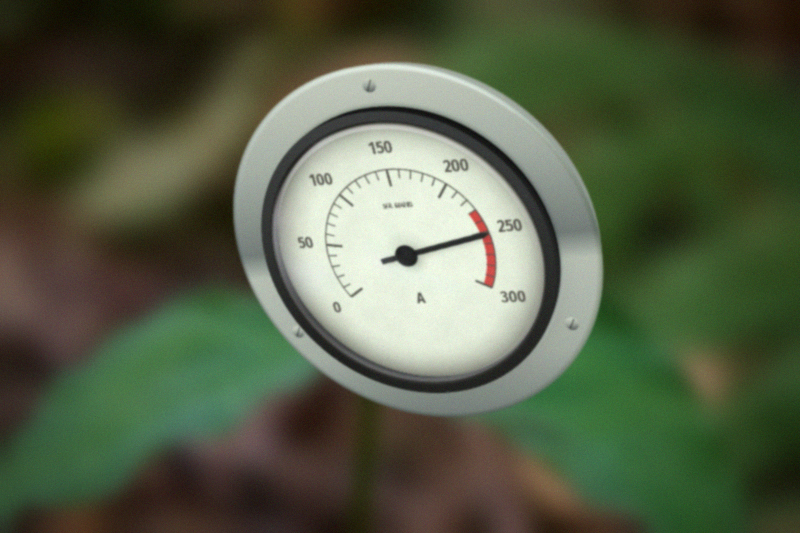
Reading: {"value": 250, "unit": "A"}
